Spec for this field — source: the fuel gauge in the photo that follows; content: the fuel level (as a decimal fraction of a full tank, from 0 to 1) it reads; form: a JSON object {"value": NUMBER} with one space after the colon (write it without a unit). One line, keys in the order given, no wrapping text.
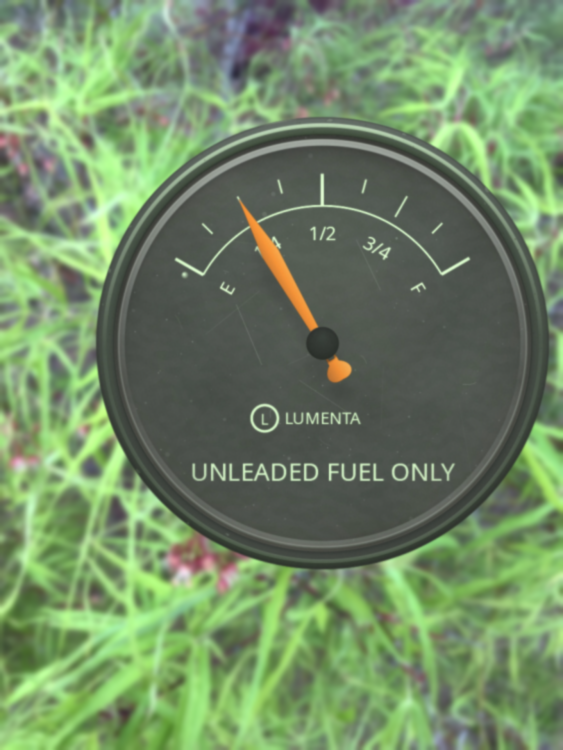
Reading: {"value": 0.25}
